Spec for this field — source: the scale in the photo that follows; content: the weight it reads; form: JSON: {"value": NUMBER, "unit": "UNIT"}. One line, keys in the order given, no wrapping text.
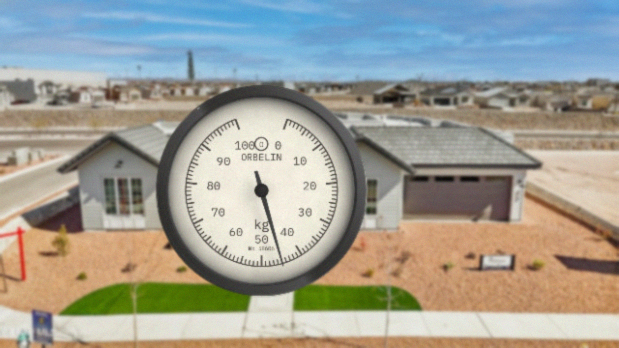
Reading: {"value": 45, "unit": "kg"}
